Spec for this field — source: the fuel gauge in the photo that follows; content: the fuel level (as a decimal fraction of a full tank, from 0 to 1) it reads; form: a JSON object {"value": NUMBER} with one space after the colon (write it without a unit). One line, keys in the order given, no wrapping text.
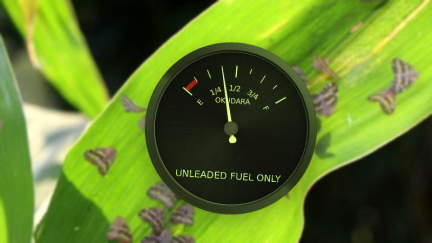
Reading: {"value": 0.375}
